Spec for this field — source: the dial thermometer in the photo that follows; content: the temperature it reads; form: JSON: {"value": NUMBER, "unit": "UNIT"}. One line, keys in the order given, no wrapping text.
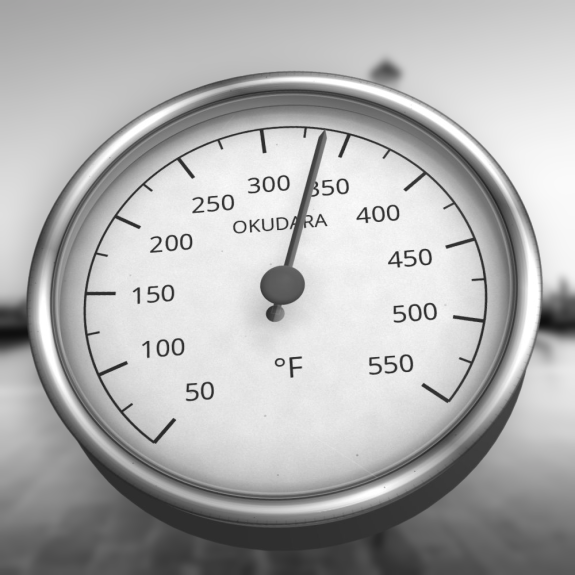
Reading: {"value": 337.5, "unit": "°F"}
